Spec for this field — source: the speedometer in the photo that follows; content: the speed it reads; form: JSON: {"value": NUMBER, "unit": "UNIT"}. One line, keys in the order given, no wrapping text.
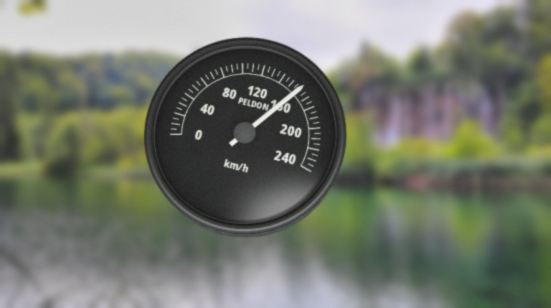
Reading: {"value": 160, "unit": "km/h"}
